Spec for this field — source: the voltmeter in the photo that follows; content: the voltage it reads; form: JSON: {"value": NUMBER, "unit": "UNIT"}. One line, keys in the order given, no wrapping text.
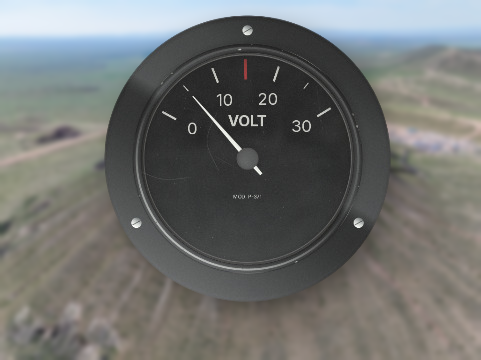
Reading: {"value": 5, "unit": "V"}
